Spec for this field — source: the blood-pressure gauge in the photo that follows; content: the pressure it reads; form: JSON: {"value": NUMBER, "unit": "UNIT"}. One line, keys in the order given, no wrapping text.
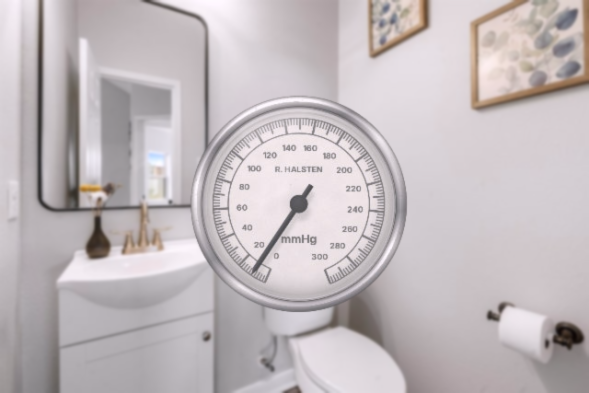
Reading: {"value": 10, "unit": "mmHg"}
